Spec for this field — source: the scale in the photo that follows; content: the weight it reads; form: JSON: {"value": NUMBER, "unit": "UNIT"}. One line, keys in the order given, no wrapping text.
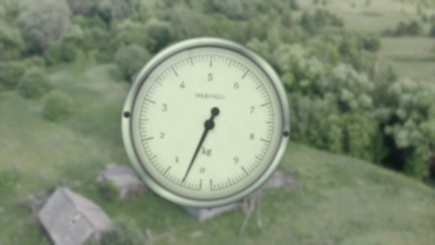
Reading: {"value": 0.5, "unit": "kg"}
